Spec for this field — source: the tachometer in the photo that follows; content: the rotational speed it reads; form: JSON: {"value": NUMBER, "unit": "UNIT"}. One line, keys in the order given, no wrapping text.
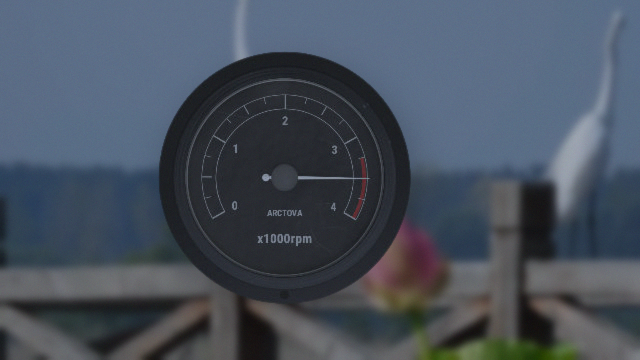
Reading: {"value": 3500, "unit": "rpm"}
